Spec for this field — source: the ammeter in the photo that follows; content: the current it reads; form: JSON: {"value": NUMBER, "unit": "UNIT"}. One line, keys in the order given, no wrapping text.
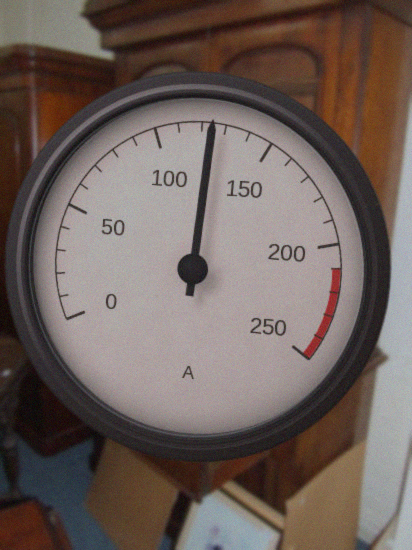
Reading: {"value": 125, "unit": "A"}
